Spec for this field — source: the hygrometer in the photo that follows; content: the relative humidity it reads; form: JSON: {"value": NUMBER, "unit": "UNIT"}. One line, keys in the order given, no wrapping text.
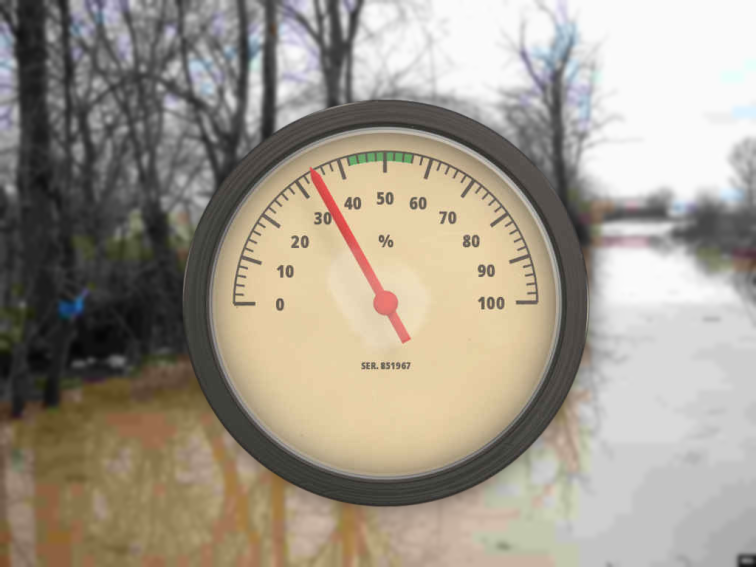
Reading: {"value": 34, "unit": "%"}
